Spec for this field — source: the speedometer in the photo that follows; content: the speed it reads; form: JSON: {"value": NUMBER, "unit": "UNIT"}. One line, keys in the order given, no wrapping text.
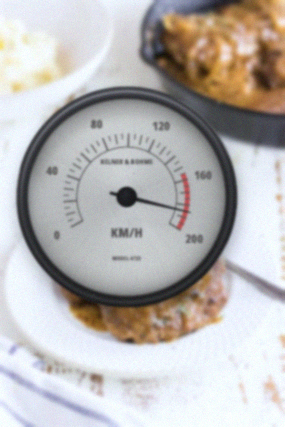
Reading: {"value": 185, "unit": "km/h"}
